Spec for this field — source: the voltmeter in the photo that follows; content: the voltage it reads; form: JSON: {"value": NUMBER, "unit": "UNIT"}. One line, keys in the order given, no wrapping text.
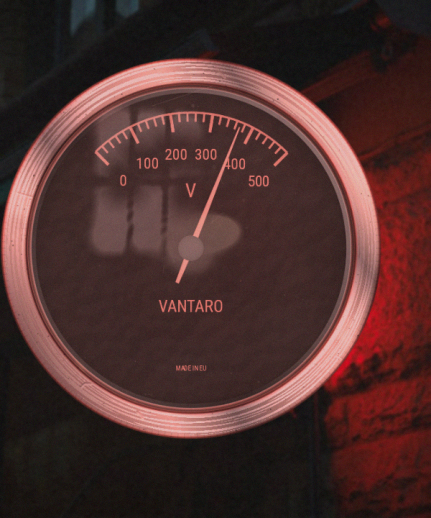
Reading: {"value": 370, "unit": "V"}
